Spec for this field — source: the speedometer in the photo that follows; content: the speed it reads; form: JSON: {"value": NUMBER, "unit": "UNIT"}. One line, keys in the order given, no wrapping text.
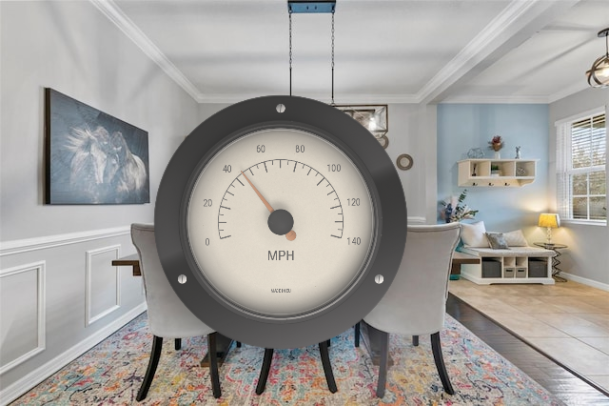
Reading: {"value": 45, "unit": "mph"}
